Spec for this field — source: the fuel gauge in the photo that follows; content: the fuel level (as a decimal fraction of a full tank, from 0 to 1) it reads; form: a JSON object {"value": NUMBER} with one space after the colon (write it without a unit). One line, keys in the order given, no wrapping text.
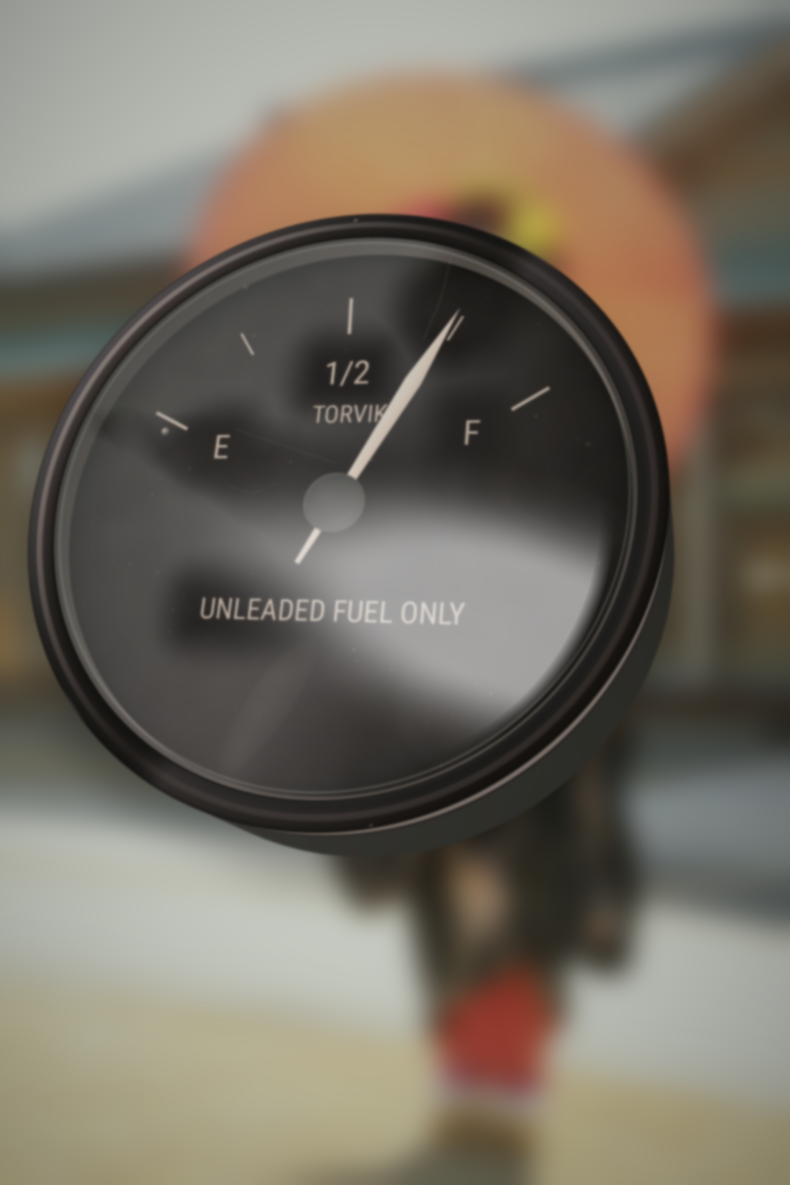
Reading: {"value": 0.75}
